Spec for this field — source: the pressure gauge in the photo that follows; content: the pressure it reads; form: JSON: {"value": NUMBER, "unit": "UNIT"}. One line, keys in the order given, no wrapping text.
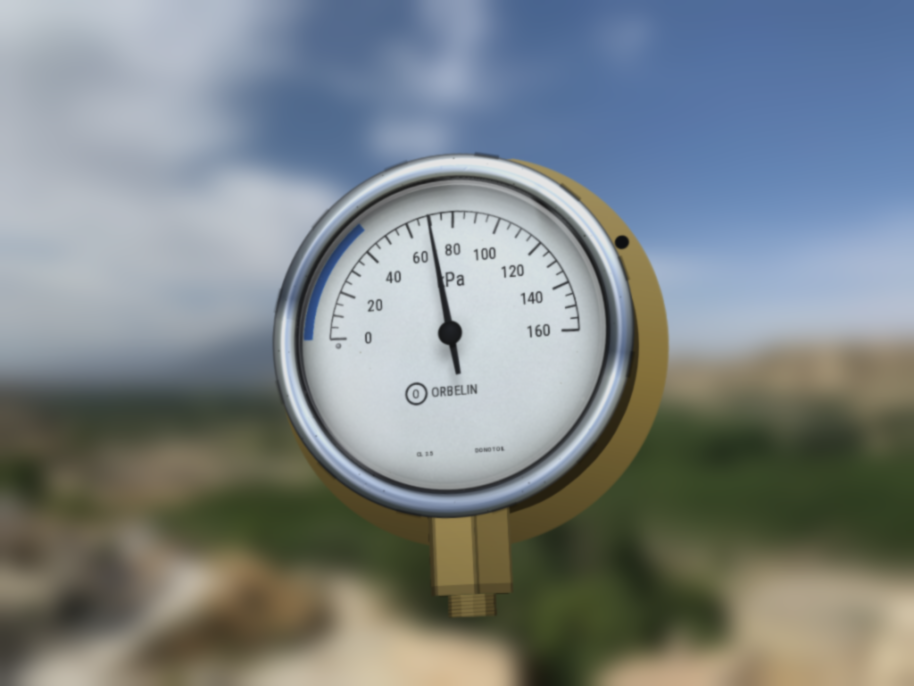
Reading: {"value": 70, "unit": "kPa"}
